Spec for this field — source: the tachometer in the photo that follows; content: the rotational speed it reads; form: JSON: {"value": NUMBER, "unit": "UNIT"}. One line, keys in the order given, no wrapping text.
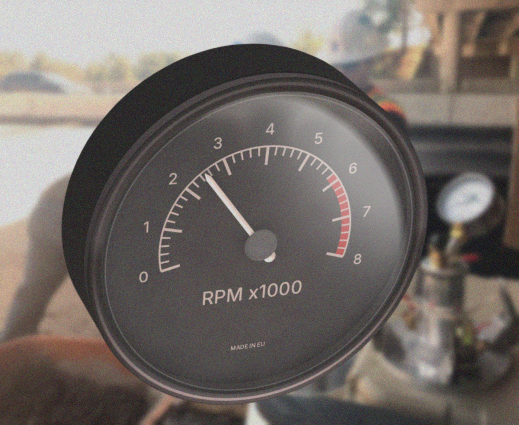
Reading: {"value": 2500, "unit": "rpm"}
